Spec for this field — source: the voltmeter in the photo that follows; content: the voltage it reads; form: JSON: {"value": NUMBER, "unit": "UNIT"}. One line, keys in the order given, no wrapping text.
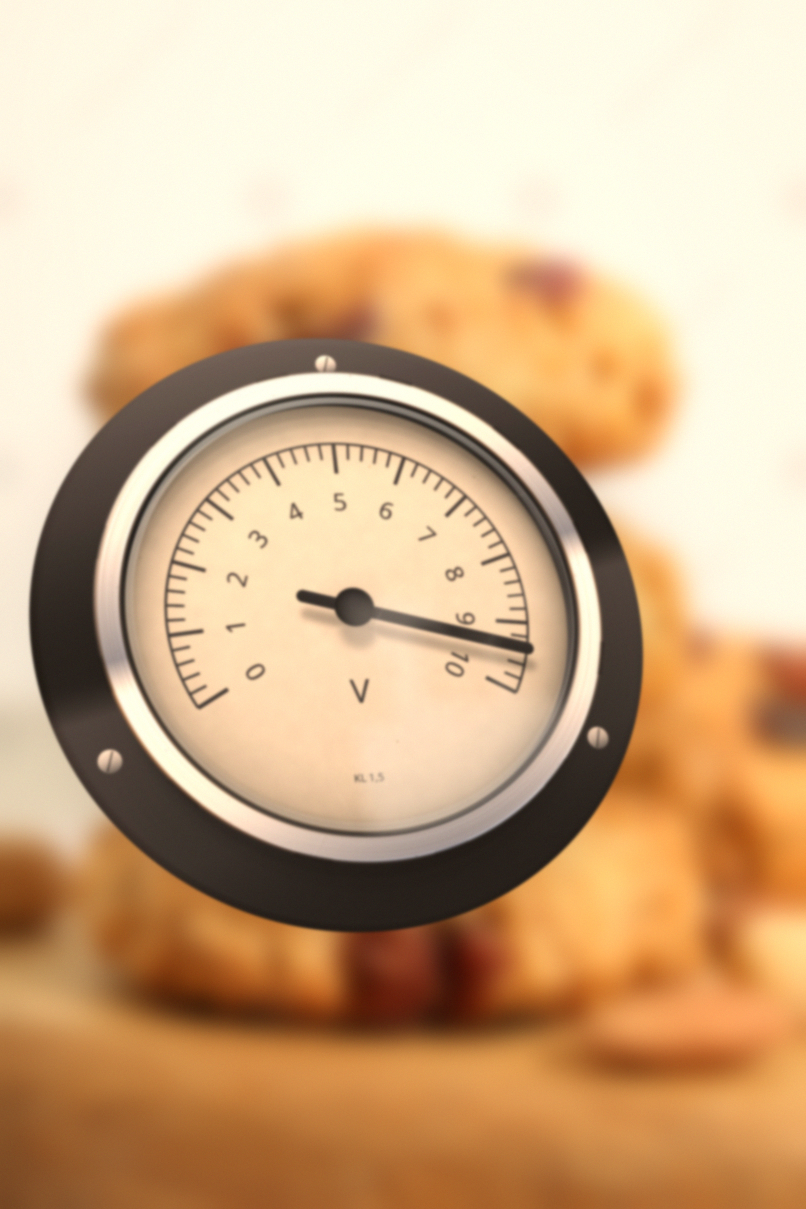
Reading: {"value": 9.4, "unit": "V"}
